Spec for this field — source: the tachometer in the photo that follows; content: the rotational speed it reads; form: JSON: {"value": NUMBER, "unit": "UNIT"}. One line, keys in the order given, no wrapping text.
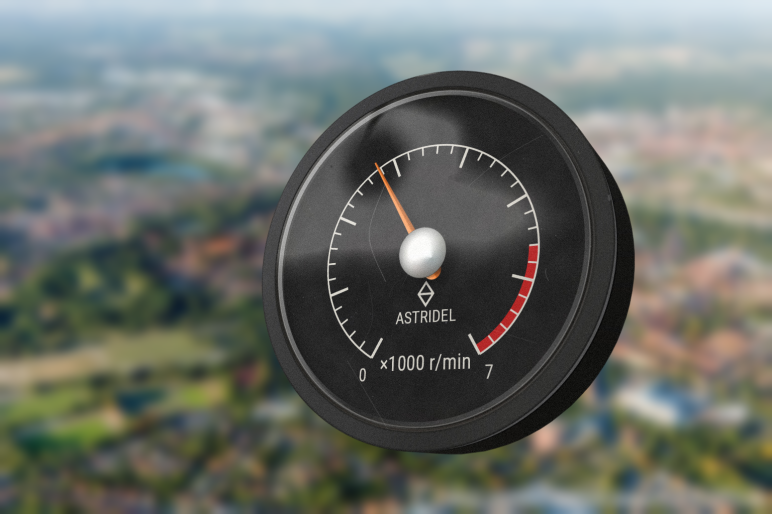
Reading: {"value": 2800, "unit": "rpm"}
